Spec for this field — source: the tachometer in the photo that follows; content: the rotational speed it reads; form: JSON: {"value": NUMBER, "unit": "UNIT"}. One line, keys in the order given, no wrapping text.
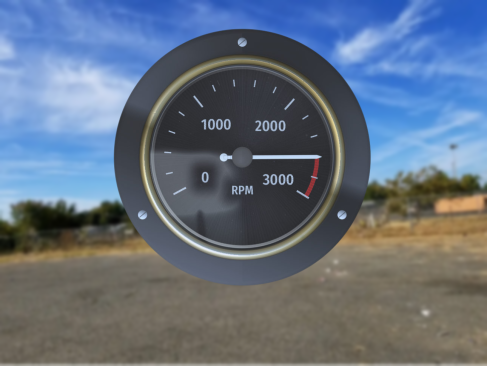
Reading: {"value": 2600, "unit": "rpm"}
